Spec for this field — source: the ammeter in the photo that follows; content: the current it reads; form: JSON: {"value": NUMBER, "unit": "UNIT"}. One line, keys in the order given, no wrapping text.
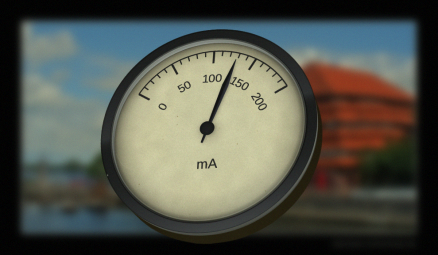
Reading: {"value": 130, "unit": "mA"}
